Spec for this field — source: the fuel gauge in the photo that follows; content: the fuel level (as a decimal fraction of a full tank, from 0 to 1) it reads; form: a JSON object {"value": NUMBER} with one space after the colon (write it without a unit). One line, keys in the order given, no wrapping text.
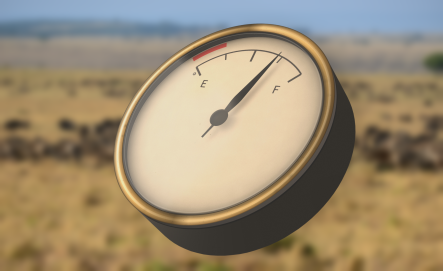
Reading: {"value": 0.75}
